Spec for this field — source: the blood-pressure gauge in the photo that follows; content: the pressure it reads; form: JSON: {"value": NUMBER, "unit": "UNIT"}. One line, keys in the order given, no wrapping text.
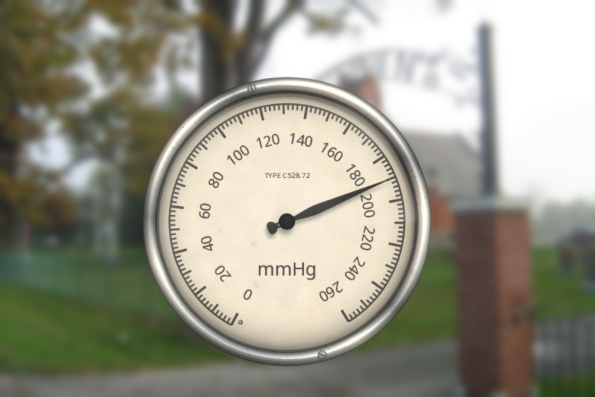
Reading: {"value": 190, "unit": "mmHg"}
